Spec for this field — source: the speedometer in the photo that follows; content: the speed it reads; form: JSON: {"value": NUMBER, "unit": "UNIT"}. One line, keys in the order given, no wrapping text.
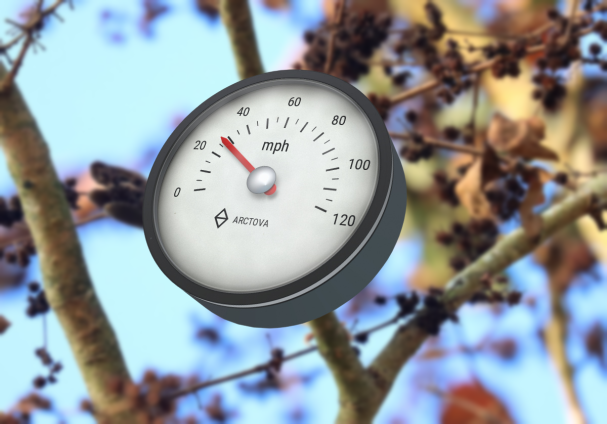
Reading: {"value": 27.5, "unit": "mph"}
